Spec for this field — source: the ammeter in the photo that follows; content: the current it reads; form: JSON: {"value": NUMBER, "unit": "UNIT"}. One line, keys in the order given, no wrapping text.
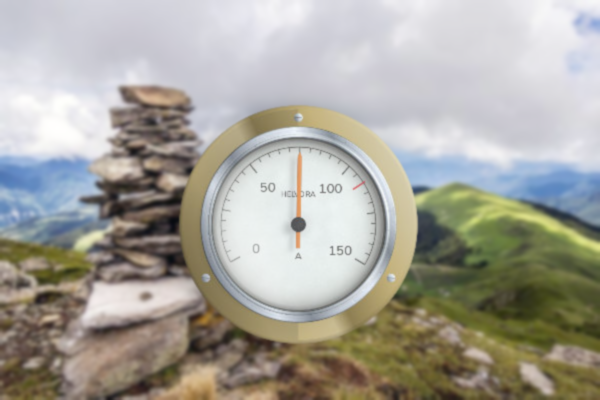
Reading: {"value": 75, "unit": "A"}
